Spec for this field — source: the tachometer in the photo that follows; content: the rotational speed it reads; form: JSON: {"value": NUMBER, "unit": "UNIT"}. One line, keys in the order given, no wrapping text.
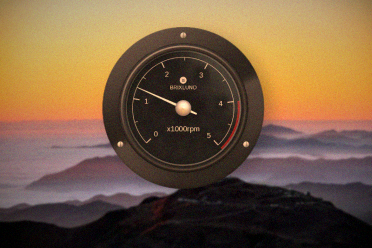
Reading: {"value": 1250, "unit": "rpm"}
